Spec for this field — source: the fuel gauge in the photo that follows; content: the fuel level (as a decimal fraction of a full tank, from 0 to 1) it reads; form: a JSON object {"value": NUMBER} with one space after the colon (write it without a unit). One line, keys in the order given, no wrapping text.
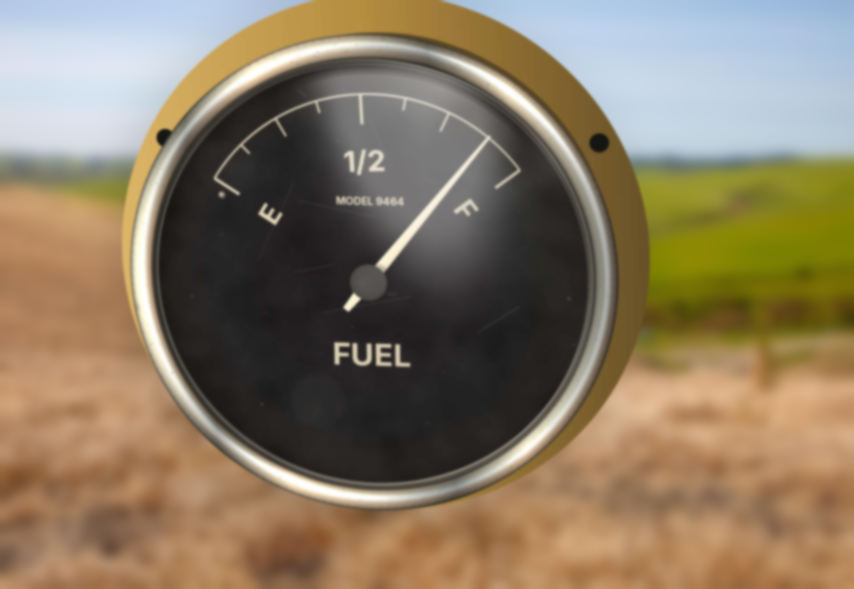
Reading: {"value": 0.875}
